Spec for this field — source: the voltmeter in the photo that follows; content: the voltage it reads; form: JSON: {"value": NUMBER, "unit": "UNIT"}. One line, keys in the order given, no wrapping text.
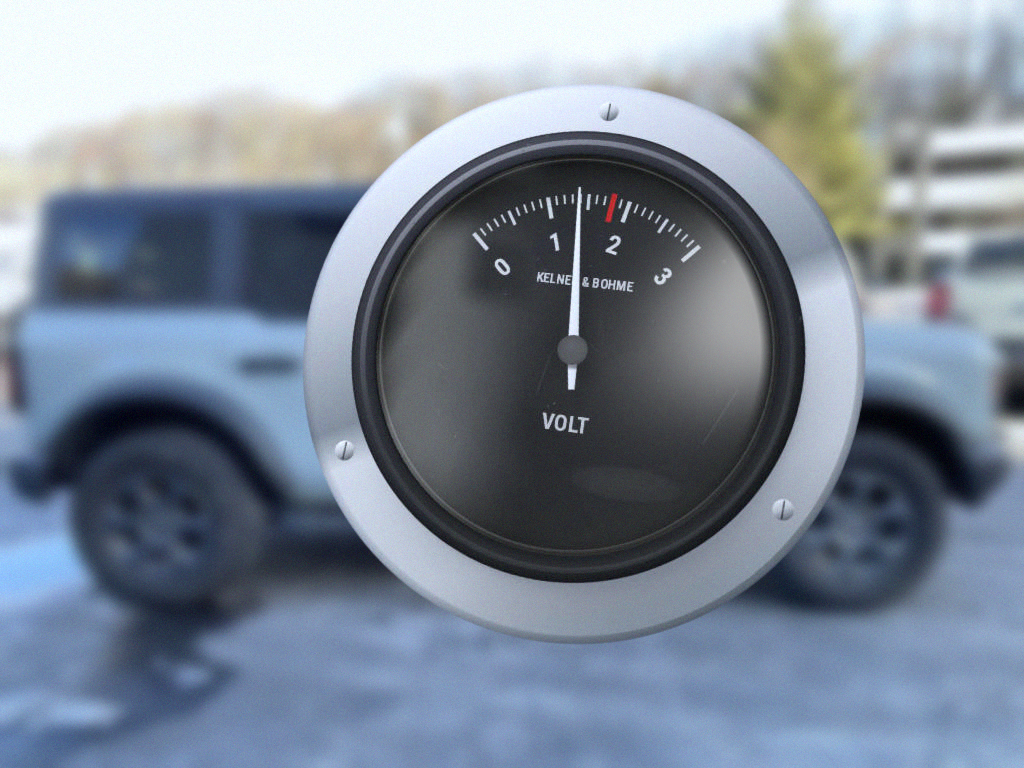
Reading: {"value": 1.4, "unit": "V"}
